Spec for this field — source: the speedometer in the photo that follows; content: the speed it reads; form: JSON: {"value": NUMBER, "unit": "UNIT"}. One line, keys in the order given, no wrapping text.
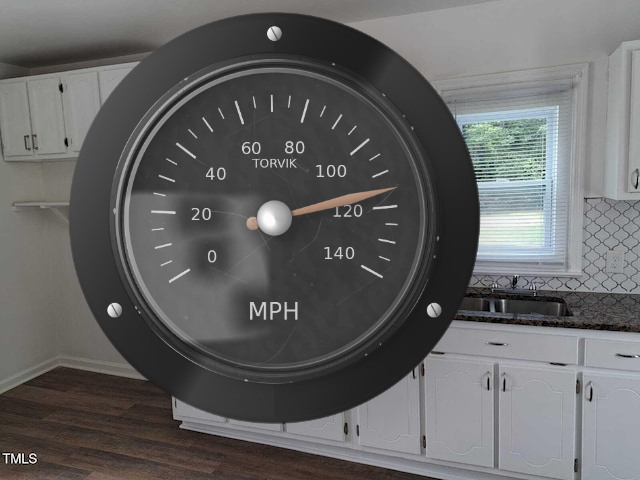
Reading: {"value": 115, "unit": "mph"}
